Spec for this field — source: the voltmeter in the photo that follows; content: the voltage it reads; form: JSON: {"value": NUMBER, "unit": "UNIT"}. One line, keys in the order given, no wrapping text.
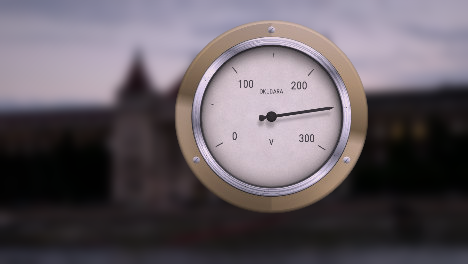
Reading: {"value": 250, "unit": "V"}
